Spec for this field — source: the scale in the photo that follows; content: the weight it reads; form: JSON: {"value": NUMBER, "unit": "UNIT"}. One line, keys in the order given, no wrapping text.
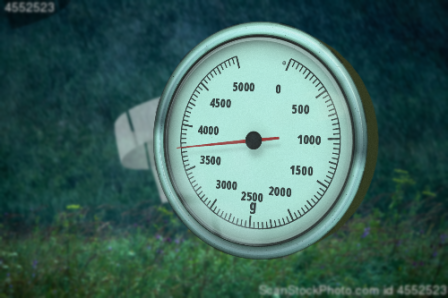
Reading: {"value": 3750, "unit": "g"}
